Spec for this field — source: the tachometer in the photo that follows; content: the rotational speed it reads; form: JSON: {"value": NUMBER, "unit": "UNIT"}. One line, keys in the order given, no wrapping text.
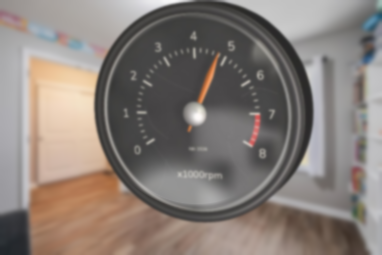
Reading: {"value": 4800, "unit": "rpm"}
